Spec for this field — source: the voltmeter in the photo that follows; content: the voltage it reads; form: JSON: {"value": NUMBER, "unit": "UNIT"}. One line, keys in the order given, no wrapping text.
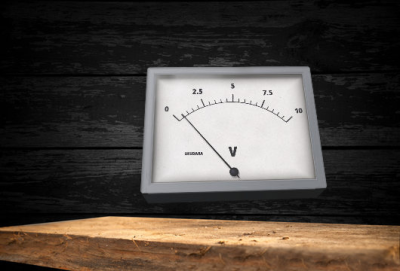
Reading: {"value": 0.5, "unit": "V"}
